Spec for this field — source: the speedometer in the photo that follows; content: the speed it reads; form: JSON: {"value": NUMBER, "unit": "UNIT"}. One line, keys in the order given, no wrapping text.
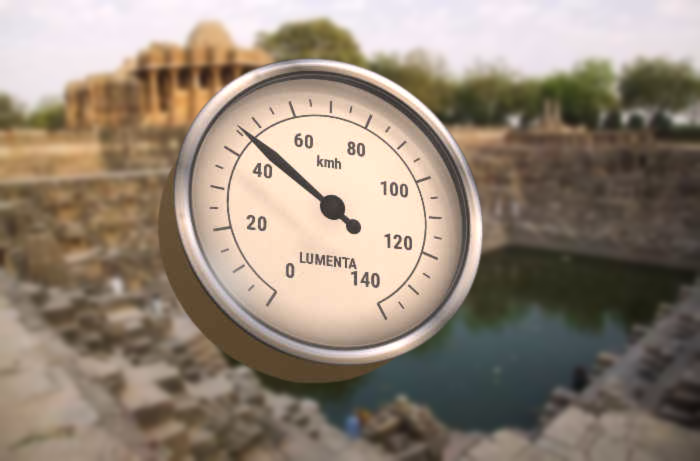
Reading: {"value": 45, "unit": "km/h"}
